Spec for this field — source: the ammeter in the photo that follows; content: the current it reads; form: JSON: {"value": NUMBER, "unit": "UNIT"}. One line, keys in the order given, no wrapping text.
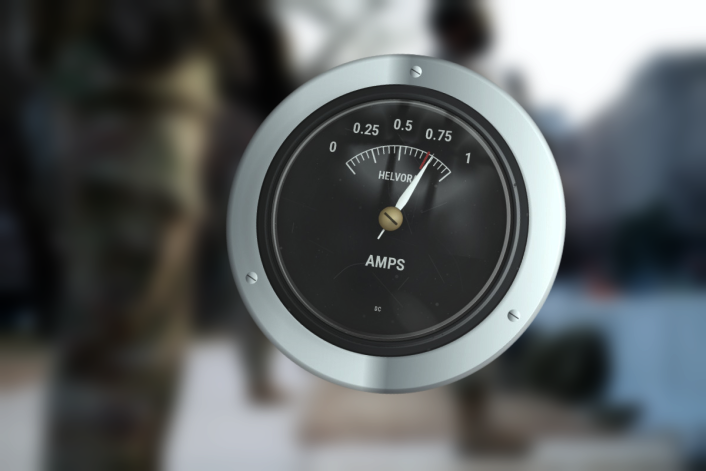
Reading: {"value": 0.8, "unit": "A"}
